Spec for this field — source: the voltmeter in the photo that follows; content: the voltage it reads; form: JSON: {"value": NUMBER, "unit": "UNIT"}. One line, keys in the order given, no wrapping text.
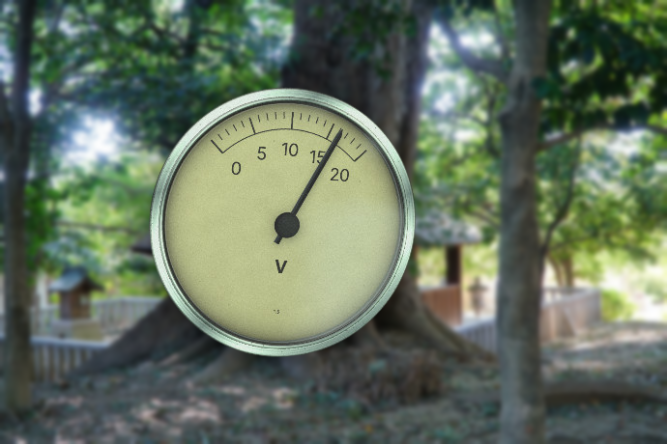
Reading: {"value": 16, "unit": "V"}
